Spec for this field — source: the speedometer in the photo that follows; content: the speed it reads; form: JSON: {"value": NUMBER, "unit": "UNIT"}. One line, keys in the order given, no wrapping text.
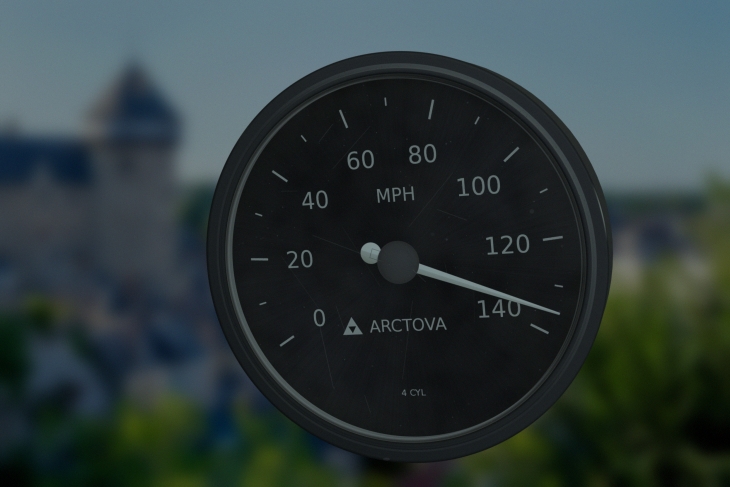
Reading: {"value": 135, "unit": "mph"}
